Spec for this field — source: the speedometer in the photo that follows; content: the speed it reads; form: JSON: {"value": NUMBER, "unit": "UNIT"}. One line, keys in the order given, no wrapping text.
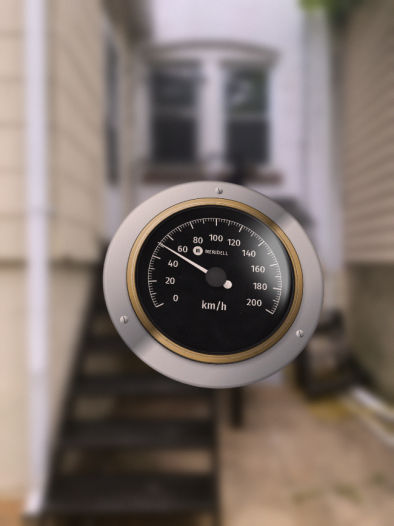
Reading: {"value": 50, "unit": "km/h"}
